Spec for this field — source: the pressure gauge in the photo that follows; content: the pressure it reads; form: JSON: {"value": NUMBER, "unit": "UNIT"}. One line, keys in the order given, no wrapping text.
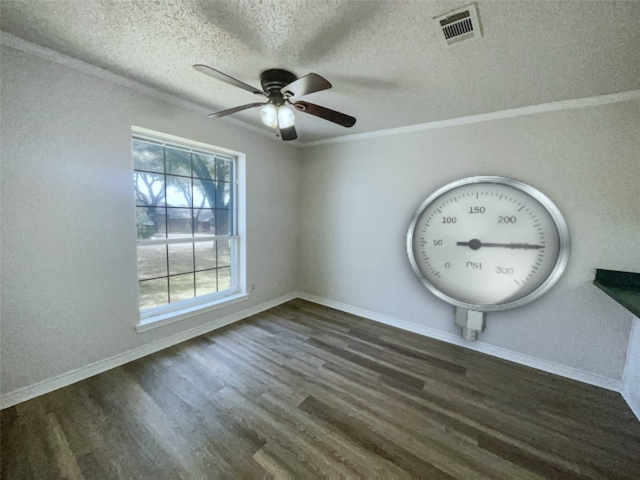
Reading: {"value": 250, "unit": "psi"}
